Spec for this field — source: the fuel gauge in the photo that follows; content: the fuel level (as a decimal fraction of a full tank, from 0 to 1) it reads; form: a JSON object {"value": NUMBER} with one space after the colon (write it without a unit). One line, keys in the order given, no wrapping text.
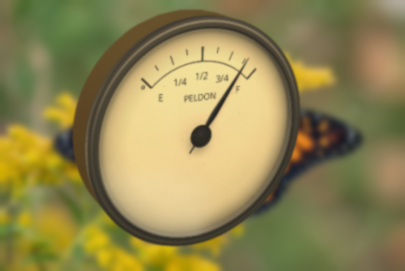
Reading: {"value": 0.875}
